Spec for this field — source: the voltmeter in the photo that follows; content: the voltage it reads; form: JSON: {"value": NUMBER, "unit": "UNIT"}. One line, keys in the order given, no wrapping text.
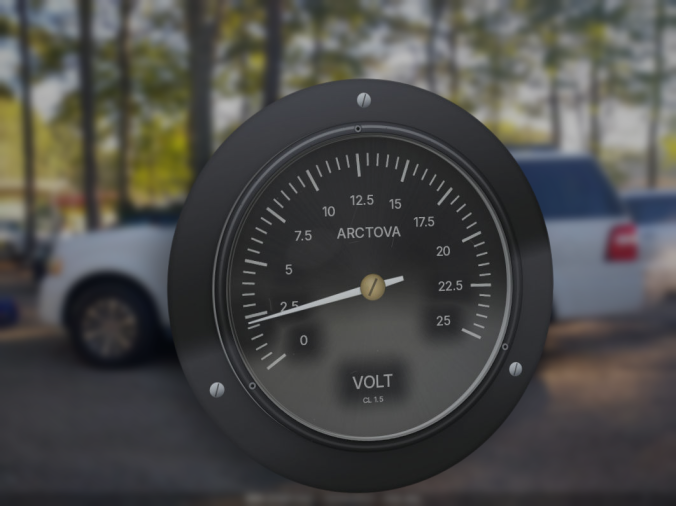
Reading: {"value": 2.25, "unit": "V"}
